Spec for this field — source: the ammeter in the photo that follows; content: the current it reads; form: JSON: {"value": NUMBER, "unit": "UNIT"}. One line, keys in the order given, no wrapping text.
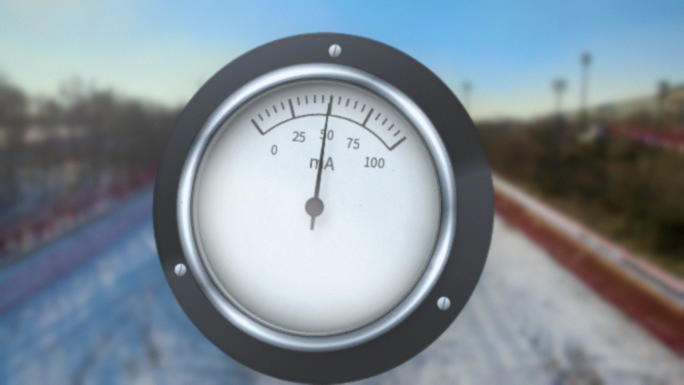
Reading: {"value": 50, "unit": "mA"}
